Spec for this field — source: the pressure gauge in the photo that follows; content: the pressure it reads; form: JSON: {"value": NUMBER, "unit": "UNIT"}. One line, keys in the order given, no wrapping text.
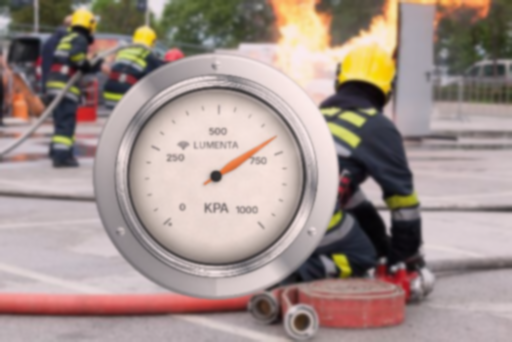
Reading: {"value": 700, "unit": "kPa"}
